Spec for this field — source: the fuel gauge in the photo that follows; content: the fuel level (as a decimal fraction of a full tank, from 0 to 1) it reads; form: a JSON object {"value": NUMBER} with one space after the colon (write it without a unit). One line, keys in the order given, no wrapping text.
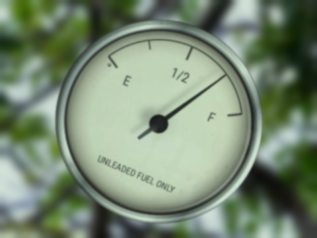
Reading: {"value": 0.75}
